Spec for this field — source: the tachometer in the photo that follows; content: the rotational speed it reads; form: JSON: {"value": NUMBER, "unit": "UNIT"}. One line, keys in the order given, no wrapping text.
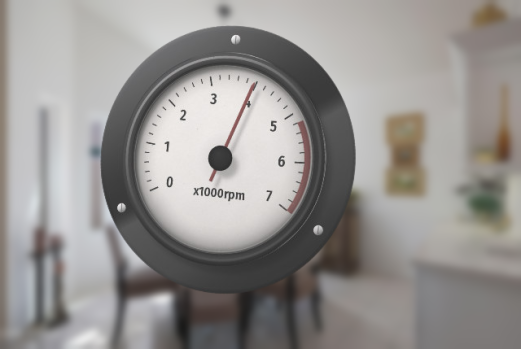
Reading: {"value": 4000, "unit": "rpm"}
